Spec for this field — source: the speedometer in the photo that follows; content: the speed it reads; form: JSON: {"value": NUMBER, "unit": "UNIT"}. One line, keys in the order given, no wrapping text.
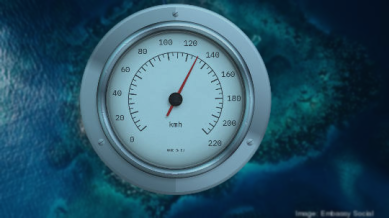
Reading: {"value": 130, "unit": "km/h"}
